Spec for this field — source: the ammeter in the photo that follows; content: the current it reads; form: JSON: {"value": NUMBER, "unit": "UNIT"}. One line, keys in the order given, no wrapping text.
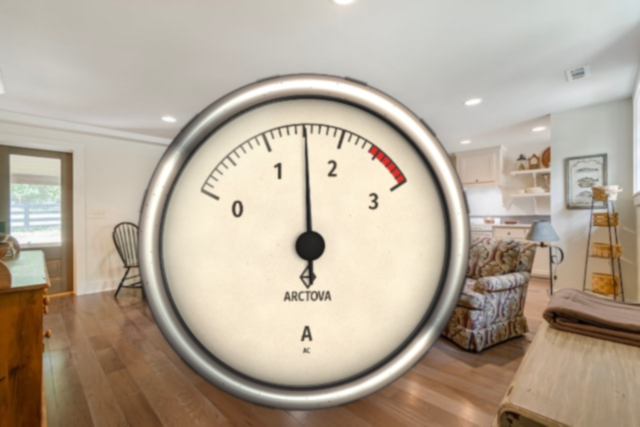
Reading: {"value": 1.5, "unit": "A"}
